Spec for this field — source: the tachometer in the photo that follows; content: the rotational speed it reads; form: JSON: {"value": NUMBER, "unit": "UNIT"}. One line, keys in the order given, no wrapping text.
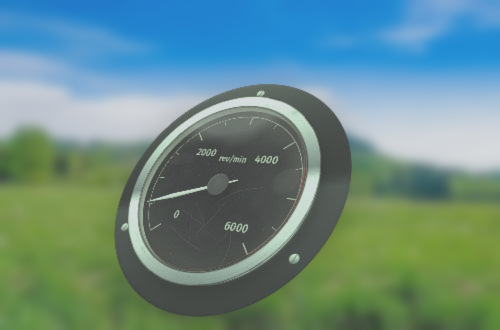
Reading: {"value": 500, "unit": "rpm"}
